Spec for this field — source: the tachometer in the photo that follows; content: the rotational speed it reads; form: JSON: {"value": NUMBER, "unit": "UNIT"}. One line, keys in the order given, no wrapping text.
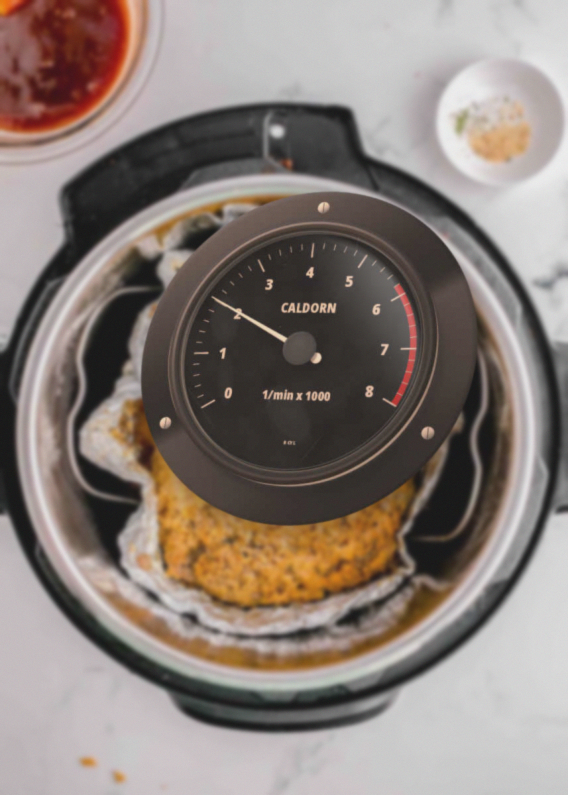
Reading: {"value": 2000, "unit": "rpm"}
